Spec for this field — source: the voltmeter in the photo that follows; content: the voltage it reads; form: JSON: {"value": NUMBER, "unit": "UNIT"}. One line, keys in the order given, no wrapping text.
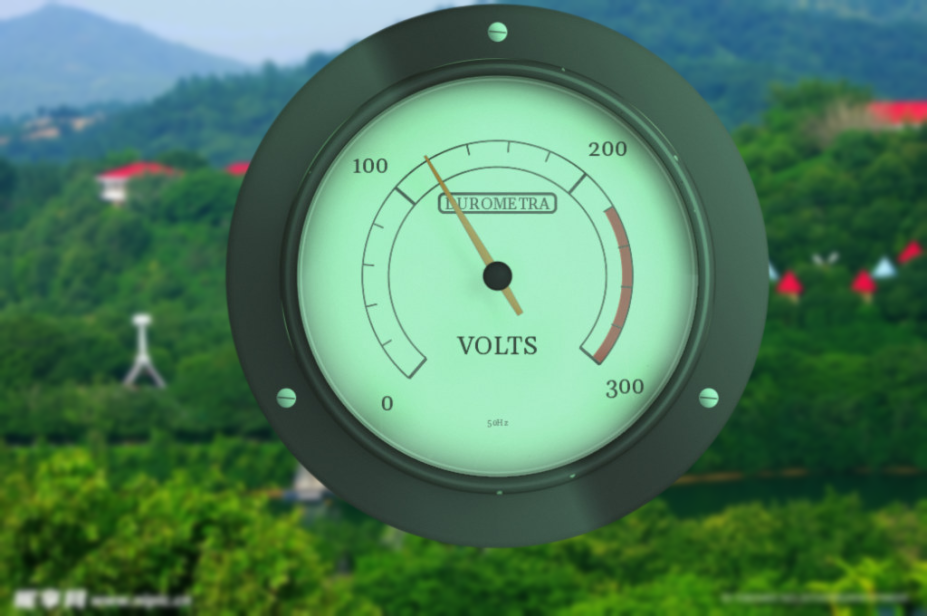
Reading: {"value": 120, "unit": "V"}
